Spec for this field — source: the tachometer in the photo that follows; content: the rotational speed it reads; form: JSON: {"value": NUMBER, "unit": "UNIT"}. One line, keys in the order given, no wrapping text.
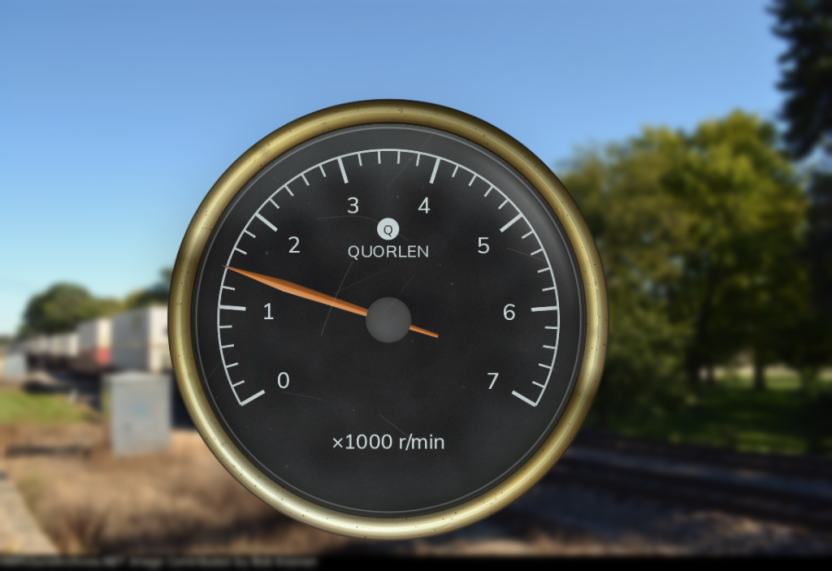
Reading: {"value": 1400, "unit": "rpm"}
